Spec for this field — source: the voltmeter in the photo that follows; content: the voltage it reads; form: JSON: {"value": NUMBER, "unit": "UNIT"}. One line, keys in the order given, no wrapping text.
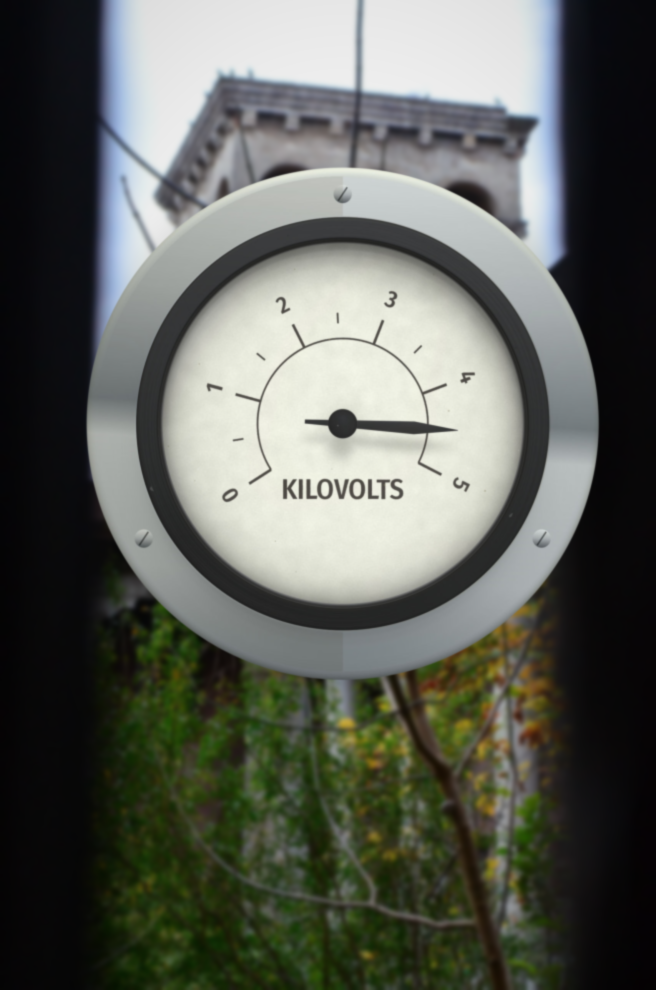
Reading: {"value": 4.5, "unit": "kV"}
